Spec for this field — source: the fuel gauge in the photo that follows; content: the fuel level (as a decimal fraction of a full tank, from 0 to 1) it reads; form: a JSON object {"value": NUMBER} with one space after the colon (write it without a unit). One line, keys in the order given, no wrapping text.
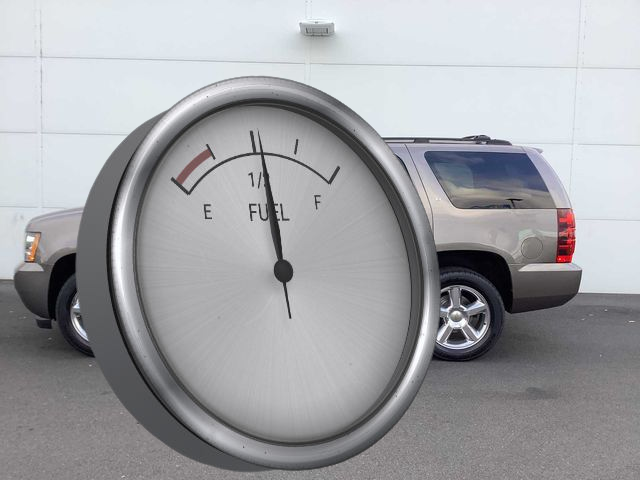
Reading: {"value": 0.5}
